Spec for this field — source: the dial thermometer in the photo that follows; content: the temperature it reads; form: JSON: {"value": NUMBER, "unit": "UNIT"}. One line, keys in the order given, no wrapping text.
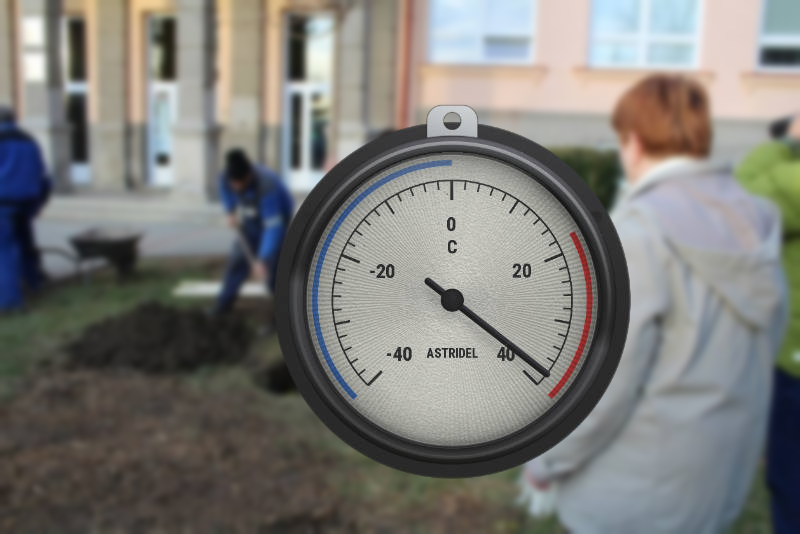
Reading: {"value": 38, "unit": "°C"}
